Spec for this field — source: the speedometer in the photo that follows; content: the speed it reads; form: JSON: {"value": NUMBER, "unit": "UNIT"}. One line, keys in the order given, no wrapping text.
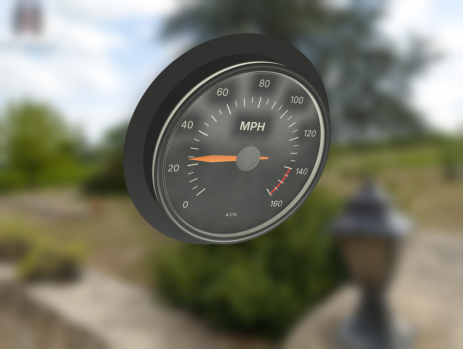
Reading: {"value": 25, "unit": "mph"}
